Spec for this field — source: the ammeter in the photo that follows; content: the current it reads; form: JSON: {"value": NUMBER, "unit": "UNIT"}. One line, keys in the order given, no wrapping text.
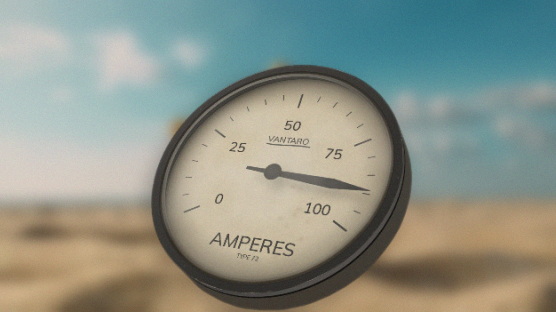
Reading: {"value": 90, "unit": "A"}
